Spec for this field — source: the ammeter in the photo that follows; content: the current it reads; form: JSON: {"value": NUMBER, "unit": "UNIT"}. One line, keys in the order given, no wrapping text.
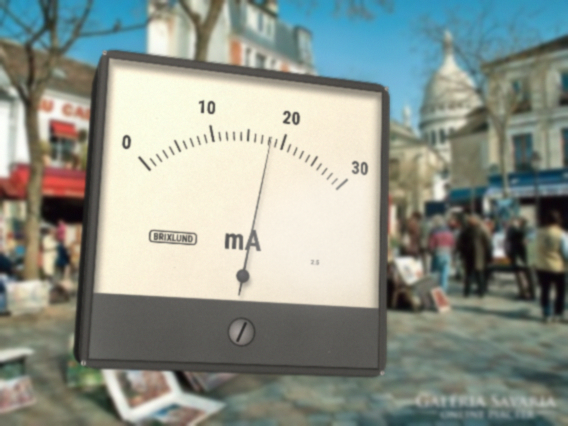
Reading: {"value": 18, "unit": "mA"}
